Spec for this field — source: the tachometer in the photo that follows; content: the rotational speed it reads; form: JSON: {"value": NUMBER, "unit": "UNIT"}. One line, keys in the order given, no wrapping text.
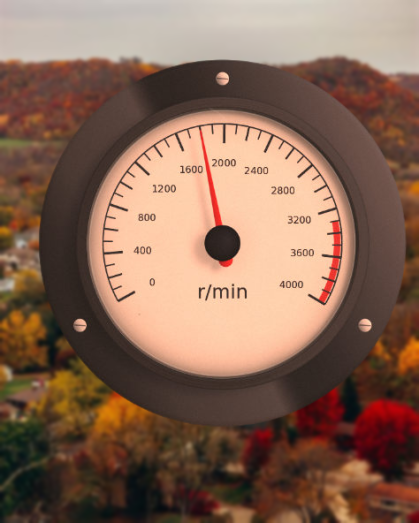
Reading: {"value": 1800, "unit": "rpm"}
